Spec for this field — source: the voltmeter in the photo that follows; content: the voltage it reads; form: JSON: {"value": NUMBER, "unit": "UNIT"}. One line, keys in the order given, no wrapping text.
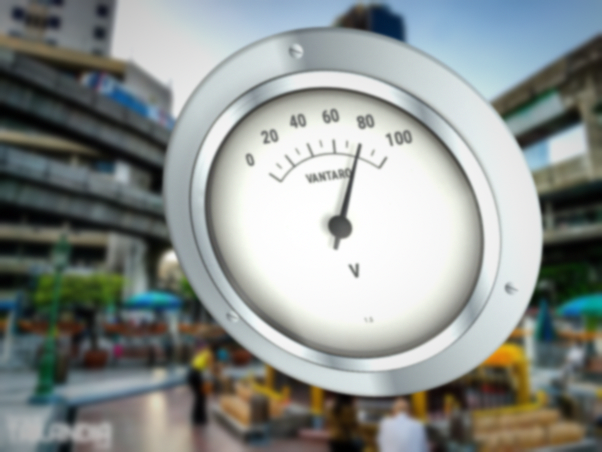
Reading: {"value": 80, "unit": "V"}
